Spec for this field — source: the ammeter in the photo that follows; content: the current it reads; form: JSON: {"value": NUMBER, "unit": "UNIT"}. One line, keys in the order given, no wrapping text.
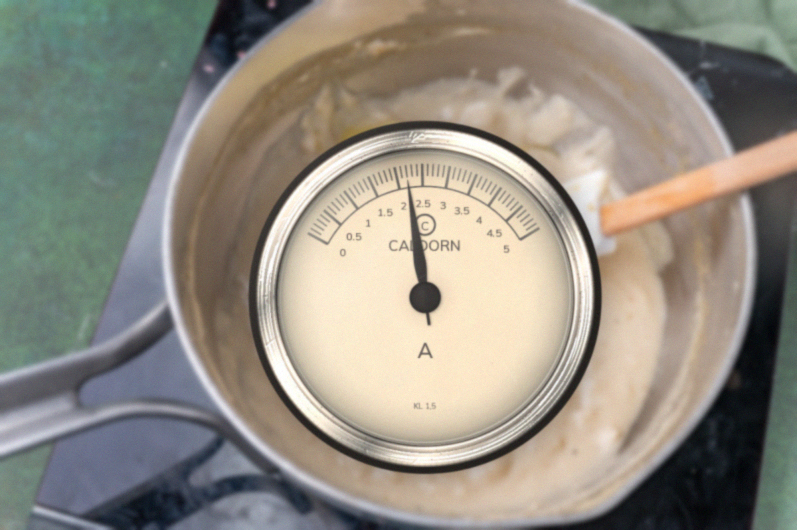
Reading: {"value": 2.2, "unit": "A"}
